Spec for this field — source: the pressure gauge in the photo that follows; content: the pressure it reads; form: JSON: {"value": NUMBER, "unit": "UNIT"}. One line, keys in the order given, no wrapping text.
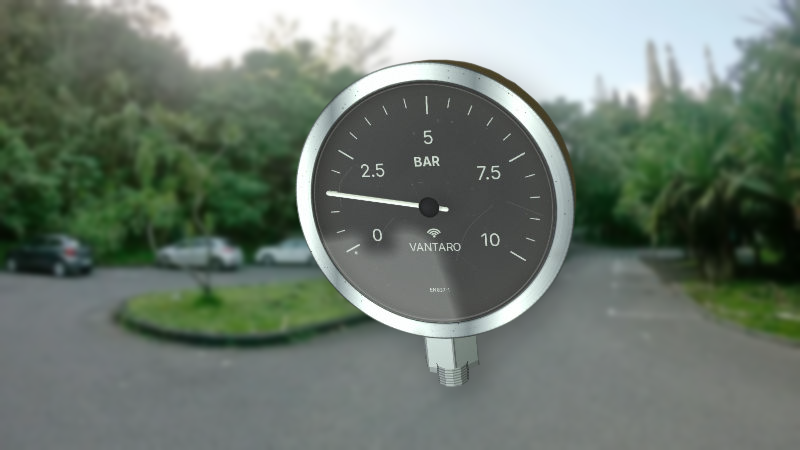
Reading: {"value": 1.5, "unit": "bar"}
